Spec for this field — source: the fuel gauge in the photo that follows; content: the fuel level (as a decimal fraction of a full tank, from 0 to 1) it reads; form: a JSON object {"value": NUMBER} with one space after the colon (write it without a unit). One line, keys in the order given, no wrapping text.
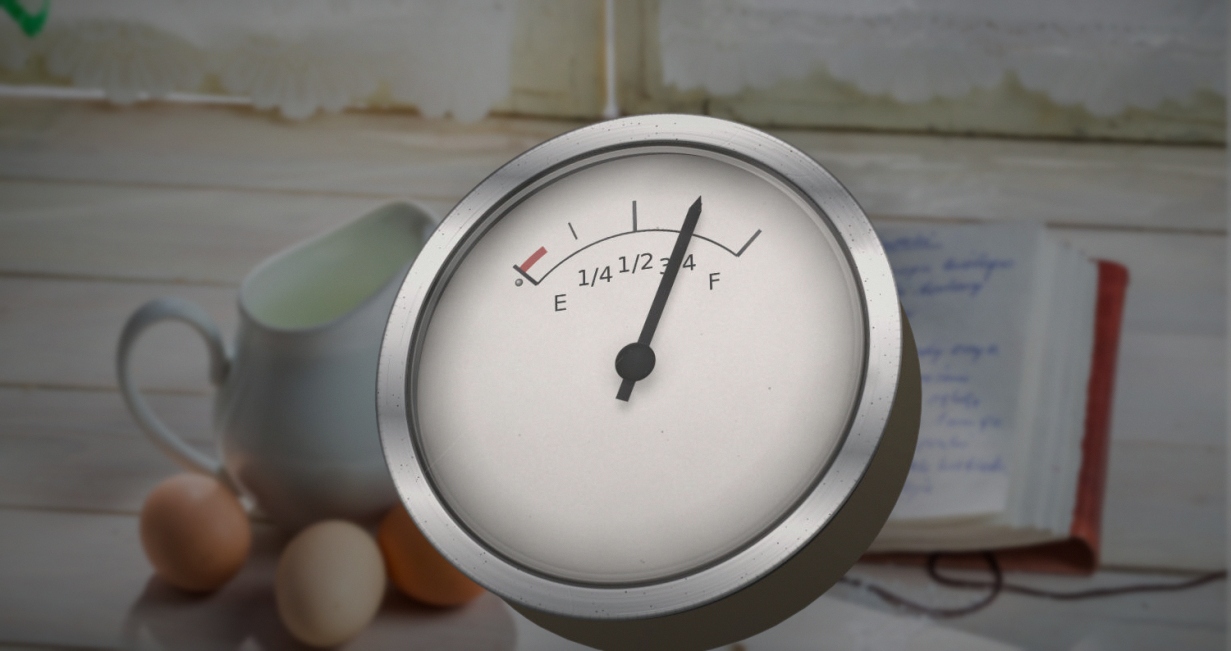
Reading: {"value": 0.75}
